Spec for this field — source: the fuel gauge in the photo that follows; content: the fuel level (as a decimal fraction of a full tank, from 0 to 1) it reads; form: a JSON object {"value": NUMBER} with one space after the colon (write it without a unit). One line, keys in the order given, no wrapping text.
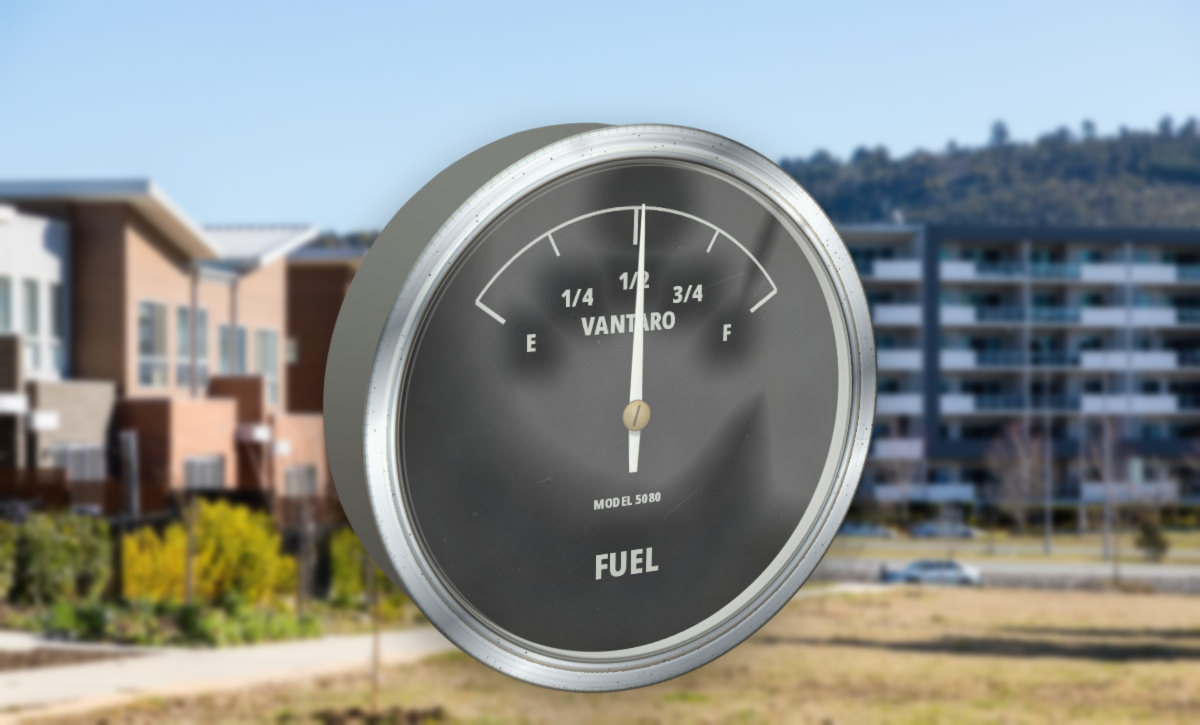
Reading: {"value": 0.5}
